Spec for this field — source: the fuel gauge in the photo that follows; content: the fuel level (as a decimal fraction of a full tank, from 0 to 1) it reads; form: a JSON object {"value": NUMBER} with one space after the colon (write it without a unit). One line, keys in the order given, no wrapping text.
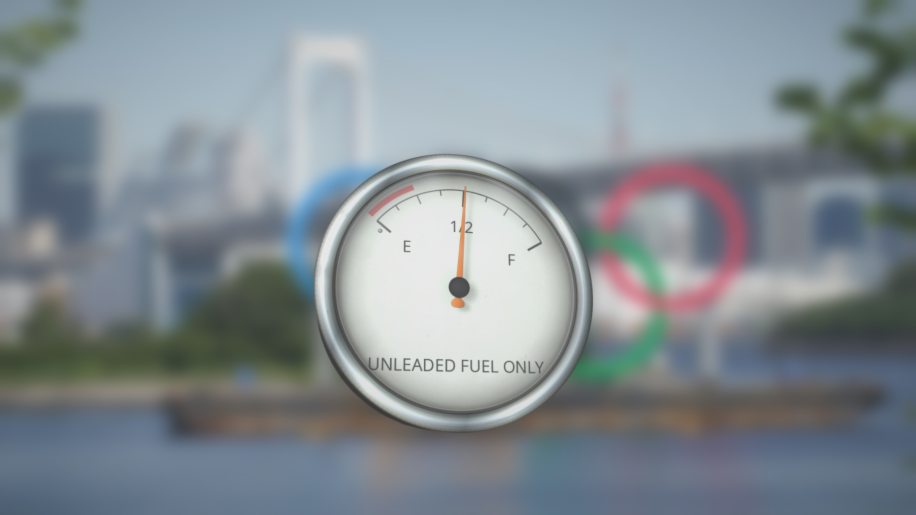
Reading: {"value": 0.5}
